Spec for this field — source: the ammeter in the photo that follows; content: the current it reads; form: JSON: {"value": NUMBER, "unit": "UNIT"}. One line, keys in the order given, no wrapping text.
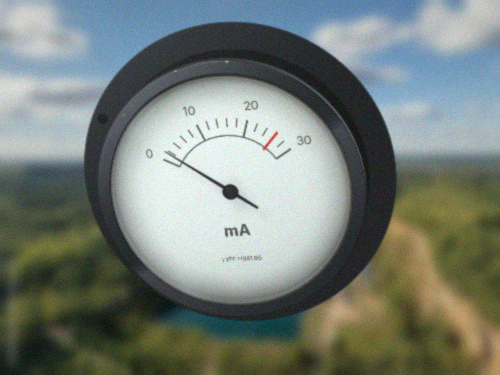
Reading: {"value": 2, "unit": "mA"}
